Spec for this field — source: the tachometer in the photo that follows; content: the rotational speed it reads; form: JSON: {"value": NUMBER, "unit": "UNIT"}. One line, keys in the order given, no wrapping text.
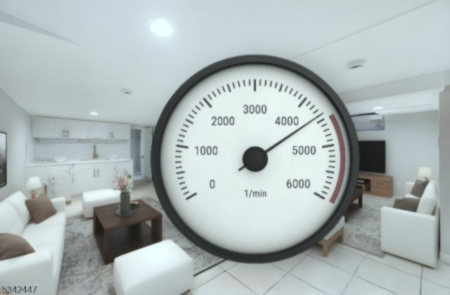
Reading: {"value": 4400, "unit": "rpm"}
